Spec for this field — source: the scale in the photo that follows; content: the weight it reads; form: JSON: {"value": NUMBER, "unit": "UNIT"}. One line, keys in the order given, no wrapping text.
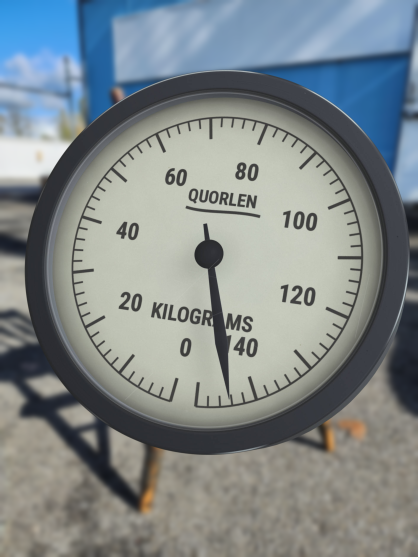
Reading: {"value": 144, "unit": "kg"}
